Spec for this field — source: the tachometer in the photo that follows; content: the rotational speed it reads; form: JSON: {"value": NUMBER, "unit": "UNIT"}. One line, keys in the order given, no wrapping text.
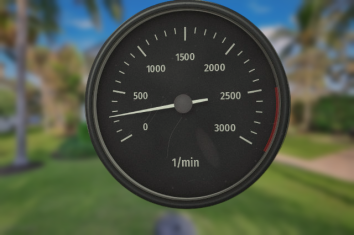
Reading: {"value": 250, "unit": "rpm"}
